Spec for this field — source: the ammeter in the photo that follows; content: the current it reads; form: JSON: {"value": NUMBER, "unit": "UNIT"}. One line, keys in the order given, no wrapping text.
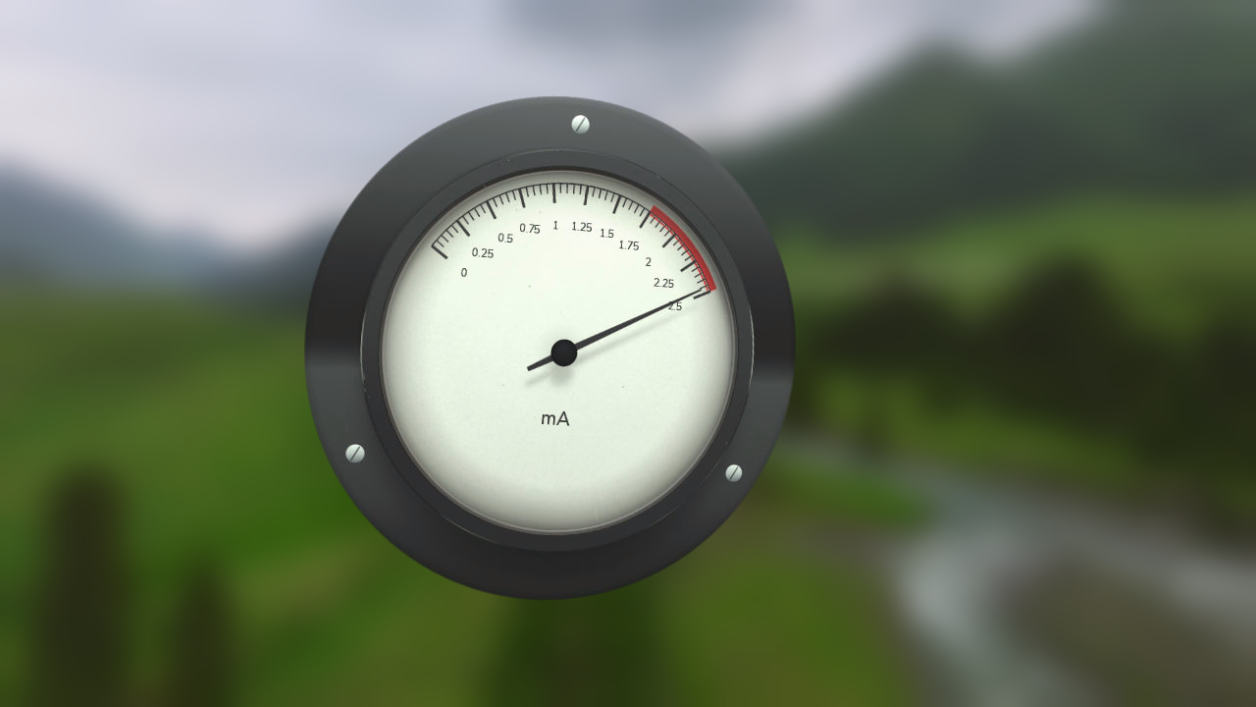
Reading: {"value": 2.45, "unit": "mA"}
